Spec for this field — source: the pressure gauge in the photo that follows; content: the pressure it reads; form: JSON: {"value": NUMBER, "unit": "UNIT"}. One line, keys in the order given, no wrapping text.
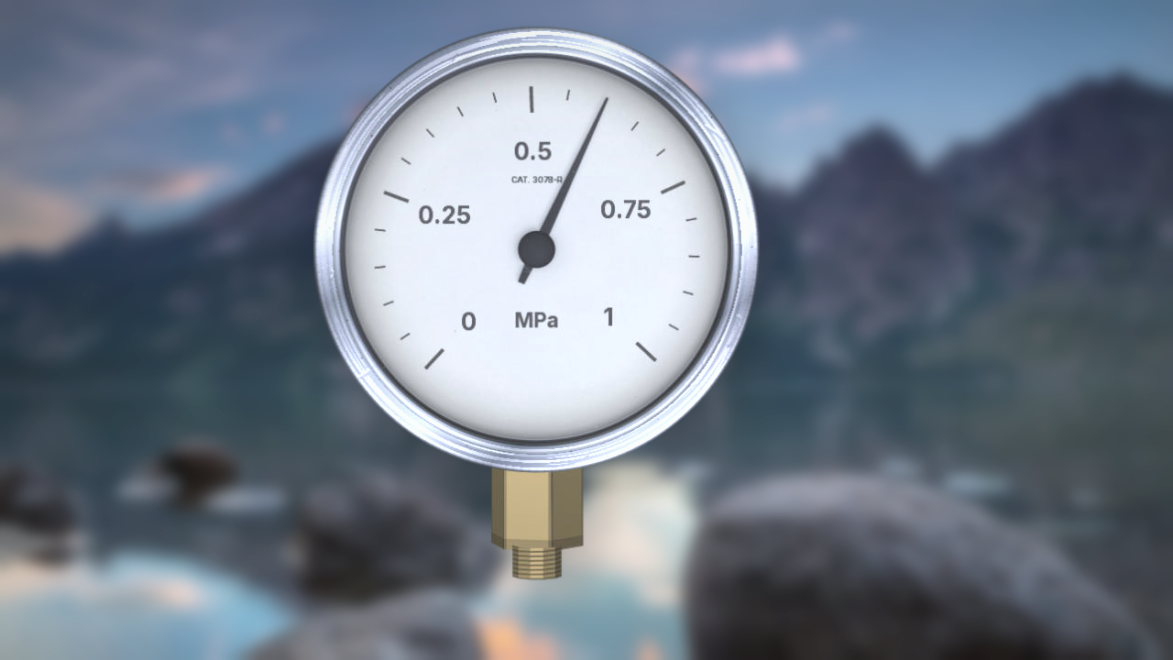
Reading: {"value": 0.6, "unit": "MPa"}
